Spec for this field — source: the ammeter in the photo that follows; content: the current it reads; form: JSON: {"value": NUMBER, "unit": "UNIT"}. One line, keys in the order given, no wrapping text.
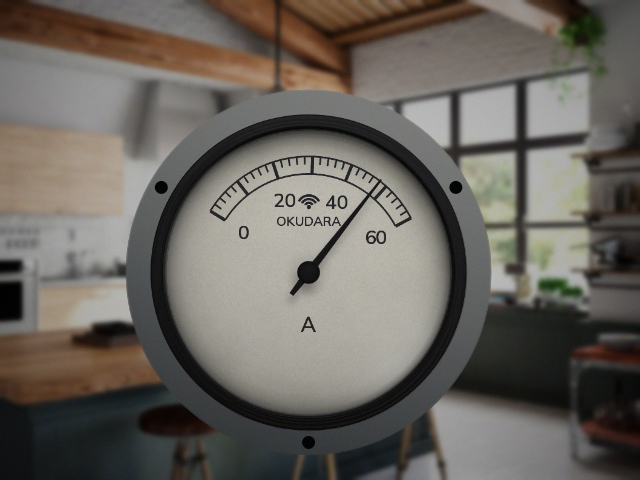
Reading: {"value": 48, "unit": "A"}
